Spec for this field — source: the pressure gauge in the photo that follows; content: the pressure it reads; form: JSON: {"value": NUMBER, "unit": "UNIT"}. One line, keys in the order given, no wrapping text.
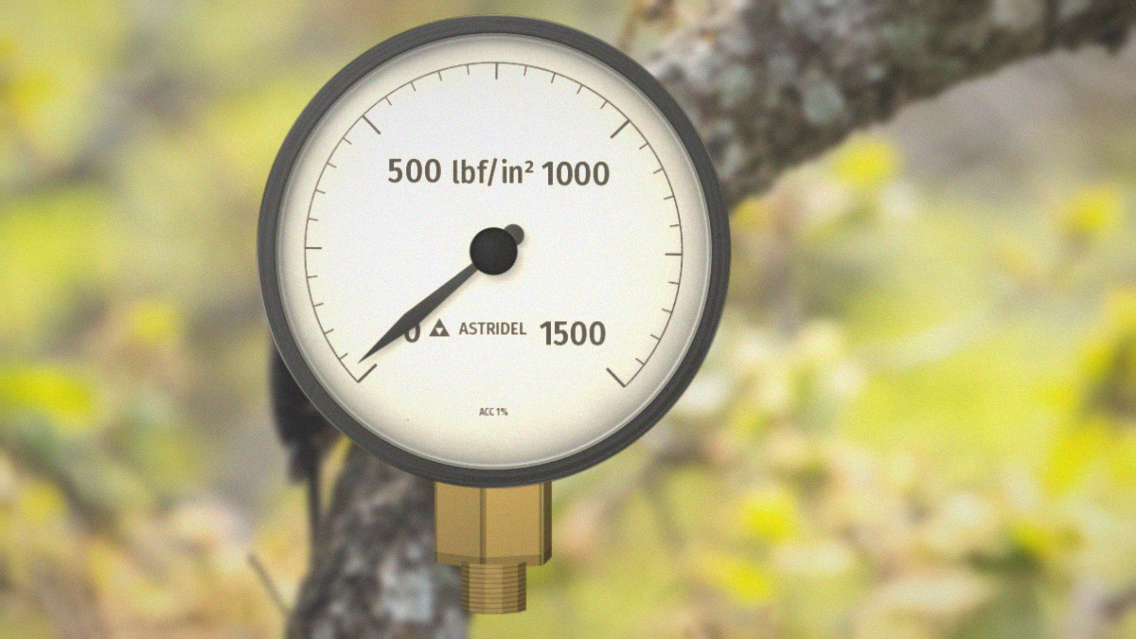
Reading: {"value": 25, "unit": "psi"}
